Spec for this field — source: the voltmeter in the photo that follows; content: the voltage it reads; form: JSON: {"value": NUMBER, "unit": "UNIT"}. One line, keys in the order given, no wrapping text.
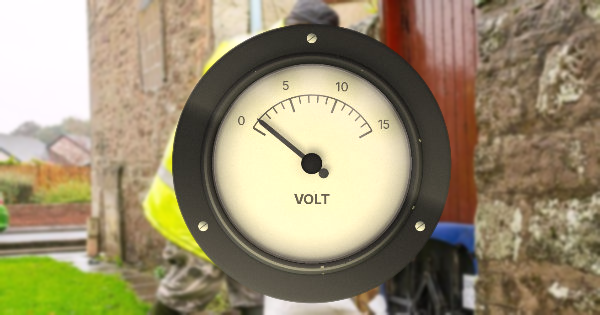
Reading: {"value": 1, "unit": "V"}
